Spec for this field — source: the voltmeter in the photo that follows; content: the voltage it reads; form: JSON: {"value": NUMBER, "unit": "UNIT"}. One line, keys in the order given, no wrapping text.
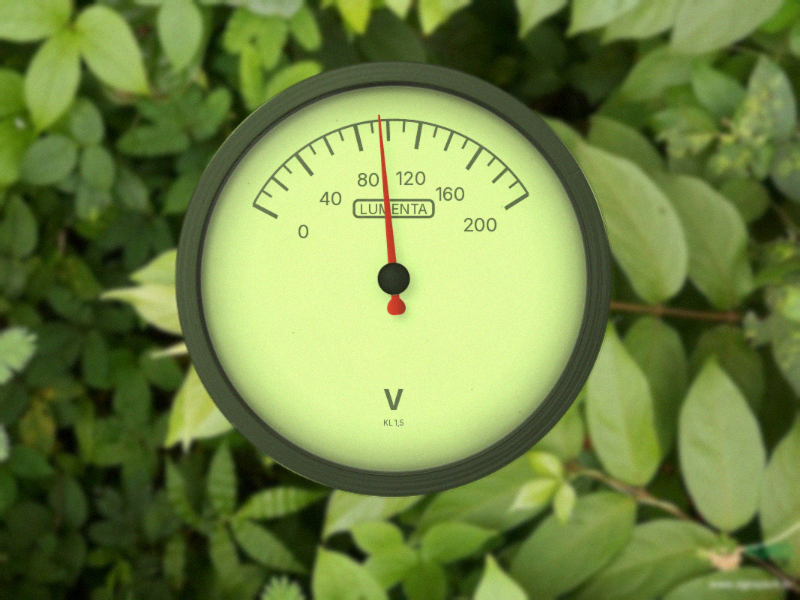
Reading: {"value": 95, "unit": "V"}
